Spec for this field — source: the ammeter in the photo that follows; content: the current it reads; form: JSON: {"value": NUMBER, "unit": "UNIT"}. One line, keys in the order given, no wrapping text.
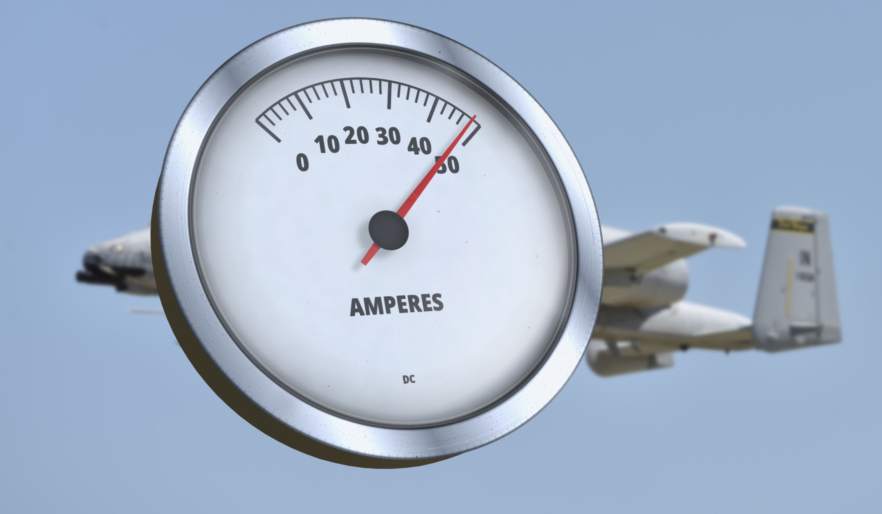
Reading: {"value": 48, "unit": "A"}
